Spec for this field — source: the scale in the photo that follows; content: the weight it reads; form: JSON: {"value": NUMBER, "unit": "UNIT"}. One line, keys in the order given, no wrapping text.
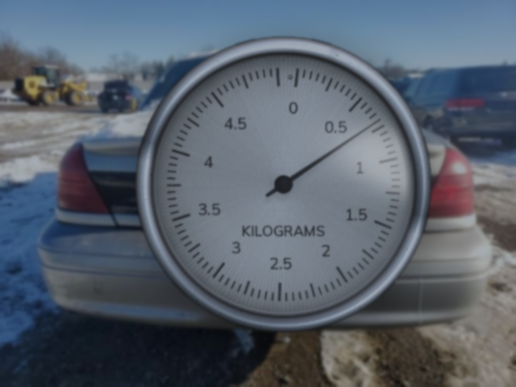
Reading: {"value": 0.7, "unit": "kg"}
